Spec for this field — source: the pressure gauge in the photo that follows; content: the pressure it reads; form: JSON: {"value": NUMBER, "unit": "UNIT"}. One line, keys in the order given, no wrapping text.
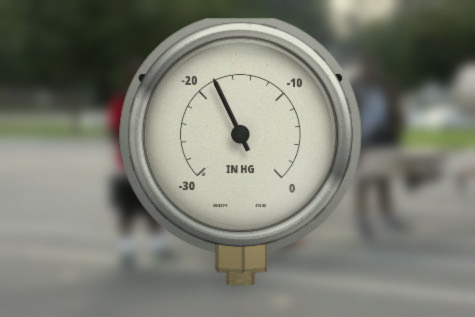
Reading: {"value": -18, "unit": "inHg"}
